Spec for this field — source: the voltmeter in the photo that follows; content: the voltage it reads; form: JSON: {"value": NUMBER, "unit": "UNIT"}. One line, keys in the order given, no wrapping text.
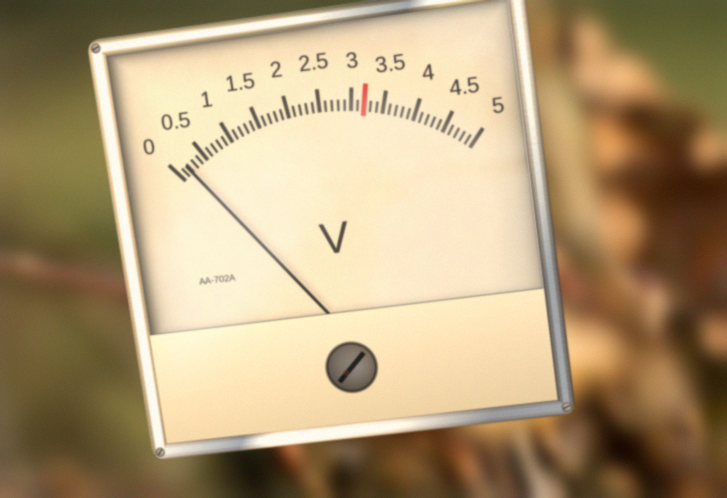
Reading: {"value": 0.2, "unit": "V"}
